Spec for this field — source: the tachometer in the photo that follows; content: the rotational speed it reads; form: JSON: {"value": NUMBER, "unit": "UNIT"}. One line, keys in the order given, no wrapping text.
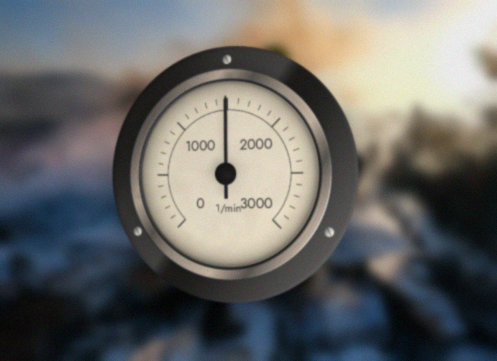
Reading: {"value": 1500, "unit": "rpm"}
